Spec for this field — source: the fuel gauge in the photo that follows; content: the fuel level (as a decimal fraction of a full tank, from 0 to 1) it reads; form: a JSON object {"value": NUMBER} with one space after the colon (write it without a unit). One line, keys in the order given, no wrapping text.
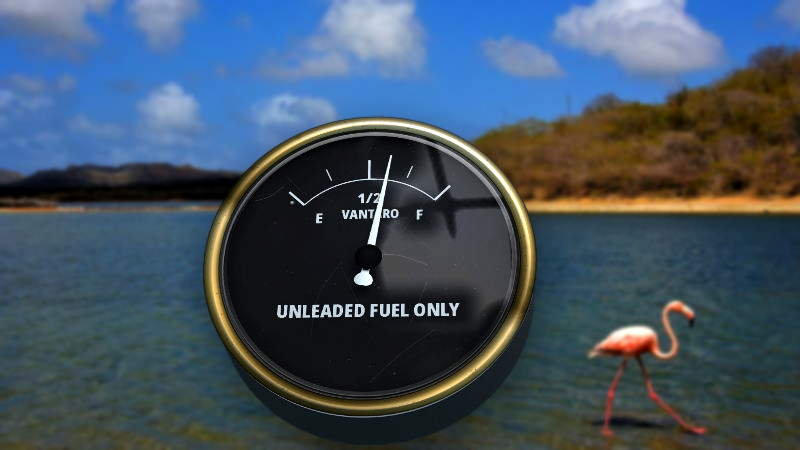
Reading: {"value": 0.625}
